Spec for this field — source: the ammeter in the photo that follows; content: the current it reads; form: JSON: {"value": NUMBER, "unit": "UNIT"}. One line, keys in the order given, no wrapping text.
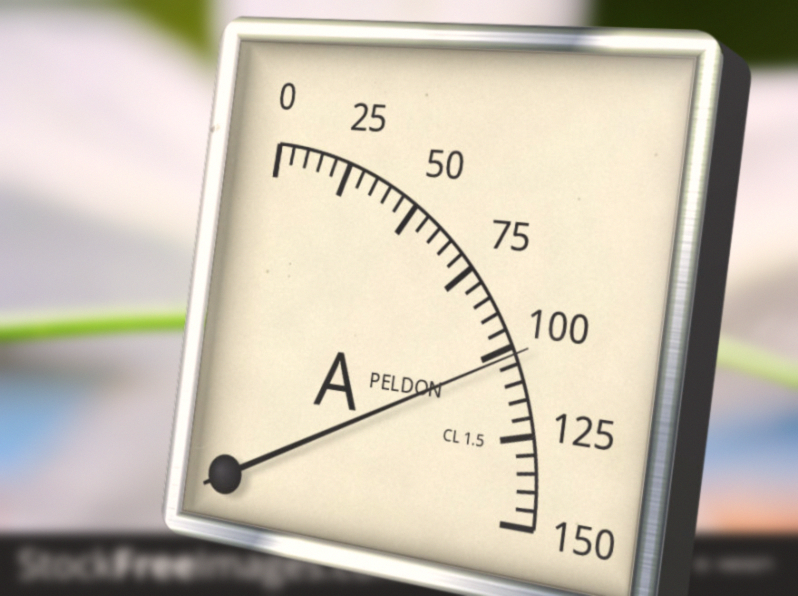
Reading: {"value": 102.5, "unit": "A"}
